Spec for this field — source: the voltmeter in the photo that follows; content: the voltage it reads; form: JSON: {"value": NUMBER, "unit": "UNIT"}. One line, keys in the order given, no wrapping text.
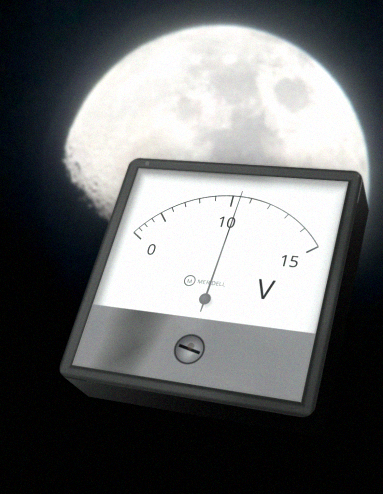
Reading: {"value": 10.5, "unit": "V"}
